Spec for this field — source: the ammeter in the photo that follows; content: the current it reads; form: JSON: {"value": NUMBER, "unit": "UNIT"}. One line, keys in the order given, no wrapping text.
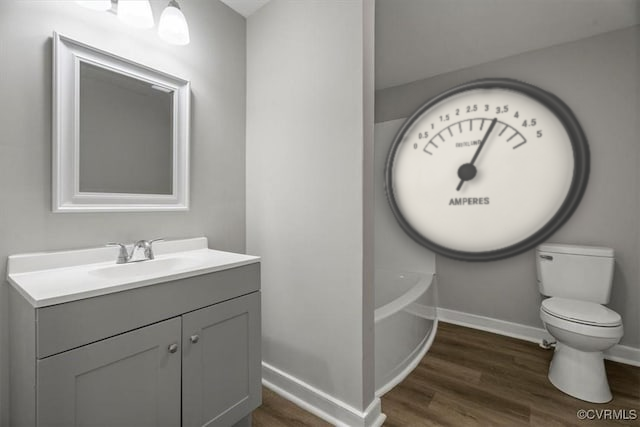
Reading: {"value": 3.5, "unit": "A"}
